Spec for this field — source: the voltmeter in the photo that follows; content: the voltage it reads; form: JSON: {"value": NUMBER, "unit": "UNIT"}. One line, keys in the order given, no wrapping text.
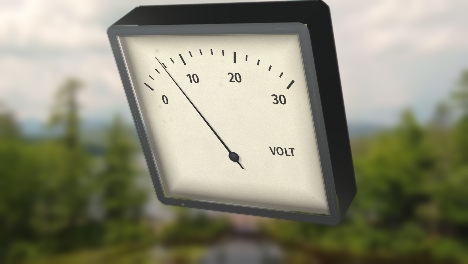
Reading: {"value": 6, "unit": "V"}
